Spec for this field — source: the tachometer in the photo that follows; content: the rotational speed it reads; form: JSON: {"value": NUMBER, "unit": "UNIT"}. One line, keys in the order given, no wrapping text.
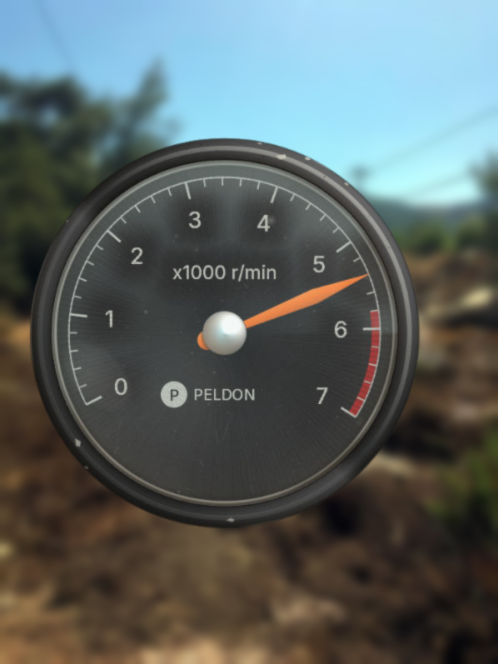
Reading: {"value": 5400, "unit": "rpm"}
